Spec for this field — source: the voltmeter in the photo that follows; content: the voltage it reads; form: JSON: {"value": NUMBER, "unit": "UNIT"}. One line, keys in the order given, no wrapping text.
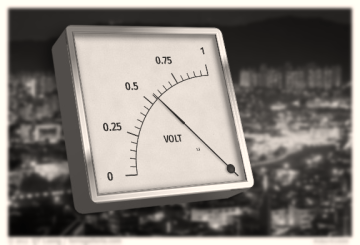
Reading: {"value": 0.55, "unit": "V"}
